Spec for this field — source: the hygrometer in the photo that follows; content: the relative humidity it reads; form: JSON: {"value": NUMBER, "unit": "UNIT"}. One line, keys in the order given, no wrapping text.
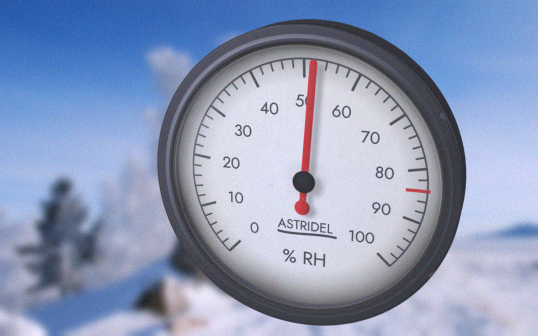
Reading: {"value": 52, "unit": "%"}
